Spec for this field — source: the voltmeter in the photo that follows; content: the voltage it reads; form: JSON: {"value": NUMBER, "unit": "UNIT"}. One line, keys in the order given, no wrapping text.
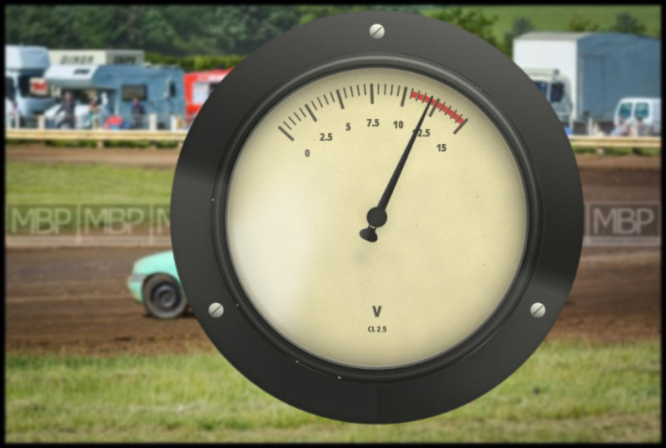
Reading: {"value": 12, "unit": "V"}
